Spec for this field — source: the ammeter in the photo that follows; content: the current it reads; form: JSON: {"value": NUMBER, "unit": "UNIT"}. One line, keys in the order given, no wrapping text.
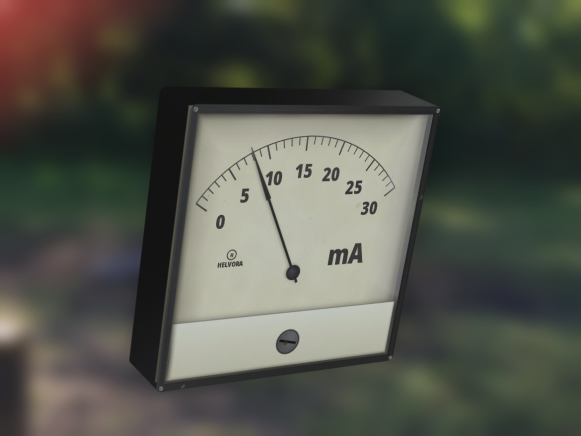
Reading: {"value": 8, "unit": "mA"}
